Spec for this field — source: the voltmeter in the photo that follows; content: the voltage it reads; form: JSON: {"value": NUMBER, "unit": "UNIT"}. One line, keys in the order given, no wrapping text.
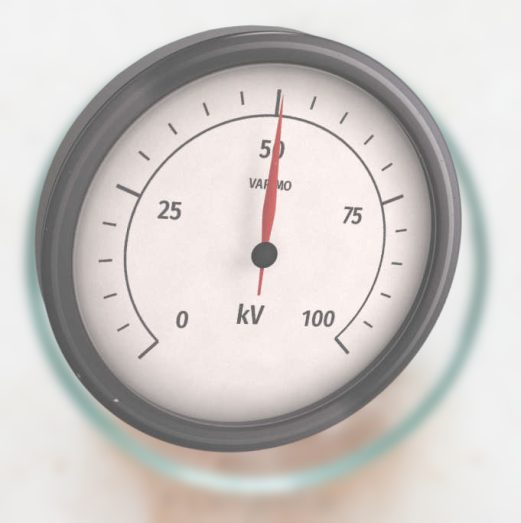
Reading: {"value": 50, "unit": "kV"}
